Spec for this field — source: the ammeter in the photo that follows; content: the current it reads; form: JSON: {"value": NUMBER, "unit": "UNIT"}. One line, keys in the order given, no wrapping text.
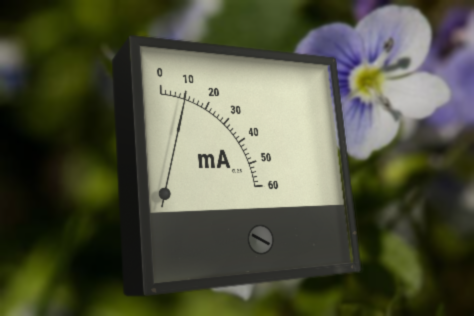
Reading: {"value": 10, "unit": "mA"}
